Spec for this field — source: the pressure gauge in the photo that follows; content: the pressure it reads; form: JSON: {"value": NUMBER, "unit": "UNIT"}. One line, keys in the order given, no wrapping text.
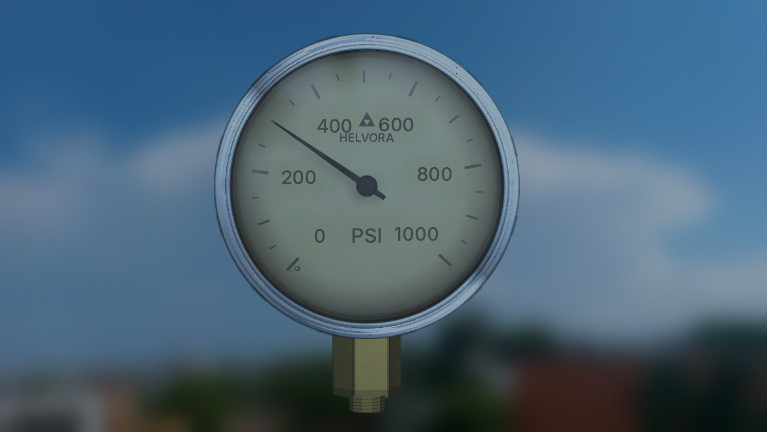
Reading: {"value": 300, "unit": "psi"}
